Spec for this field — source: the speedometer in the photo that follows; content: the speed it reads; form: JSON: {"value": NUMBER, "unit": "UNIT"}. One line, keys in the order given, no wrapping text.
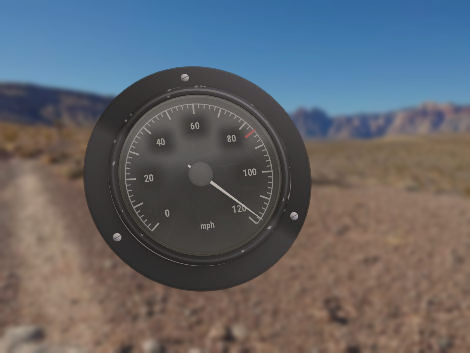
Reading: {"value": 118, "unit": "mph"}
